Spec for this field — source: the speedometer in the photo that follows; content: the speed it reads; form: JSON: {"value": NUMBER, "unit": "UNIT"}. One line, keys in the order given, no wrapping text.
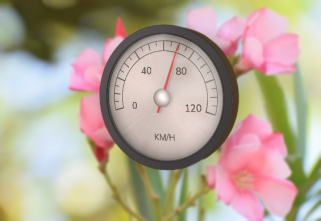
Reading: {"value": 70, "unit": "km/h"}
